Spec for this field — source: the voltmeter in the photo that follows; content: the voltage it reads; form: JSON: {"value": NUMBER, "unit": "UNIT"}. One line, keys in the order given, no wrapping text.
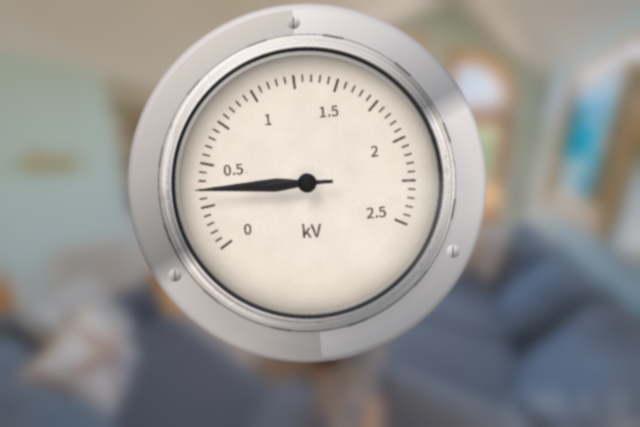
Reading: {"value": 0.35, "unit": "kV"}
